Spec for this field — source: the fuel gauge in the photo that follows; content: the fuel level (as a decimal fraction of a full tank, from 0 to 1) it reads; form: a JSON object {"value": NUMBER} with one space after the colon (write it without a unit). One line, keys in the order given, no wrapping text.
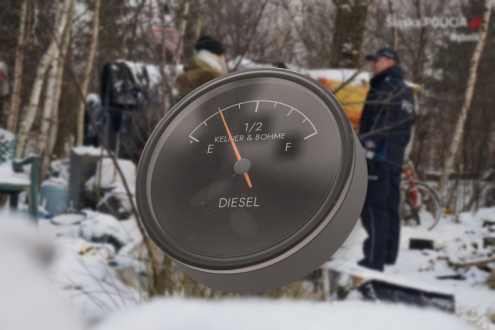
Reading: {"value": 0.25}
